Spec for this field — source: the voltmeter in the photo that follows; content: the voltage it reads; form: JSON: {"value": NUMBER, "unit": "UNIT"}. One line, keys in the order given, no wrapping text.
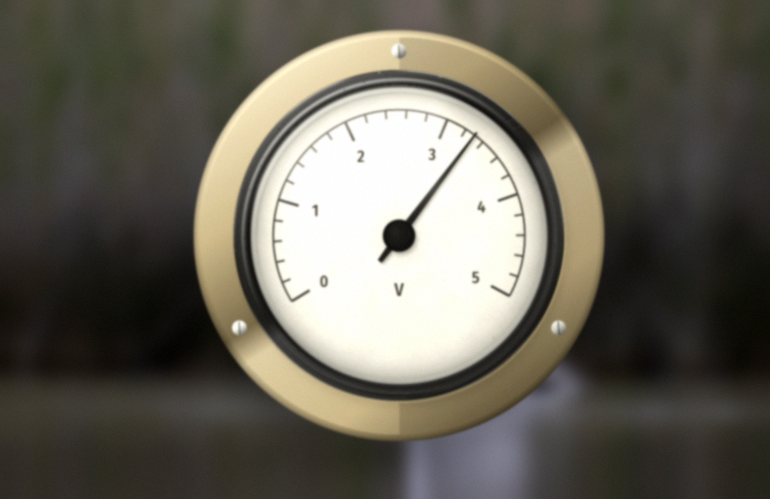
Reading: {"value": 3.3, "unit": "V"}
